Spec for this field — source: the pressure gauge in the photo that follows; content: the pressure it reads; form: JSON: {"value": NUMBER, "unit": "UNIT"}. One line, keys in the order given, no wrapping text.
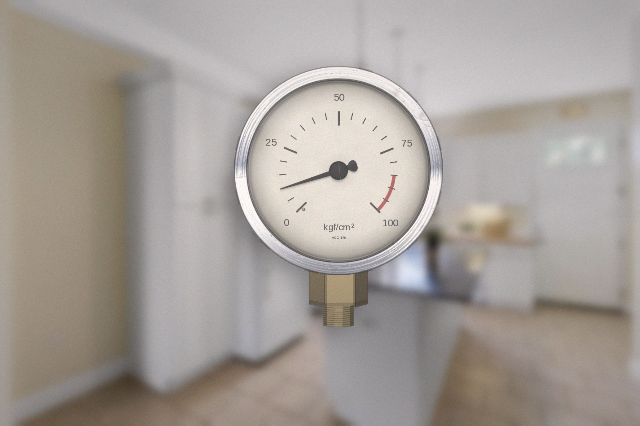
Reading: {"value": 10, "unit": "kg/cm²"}
